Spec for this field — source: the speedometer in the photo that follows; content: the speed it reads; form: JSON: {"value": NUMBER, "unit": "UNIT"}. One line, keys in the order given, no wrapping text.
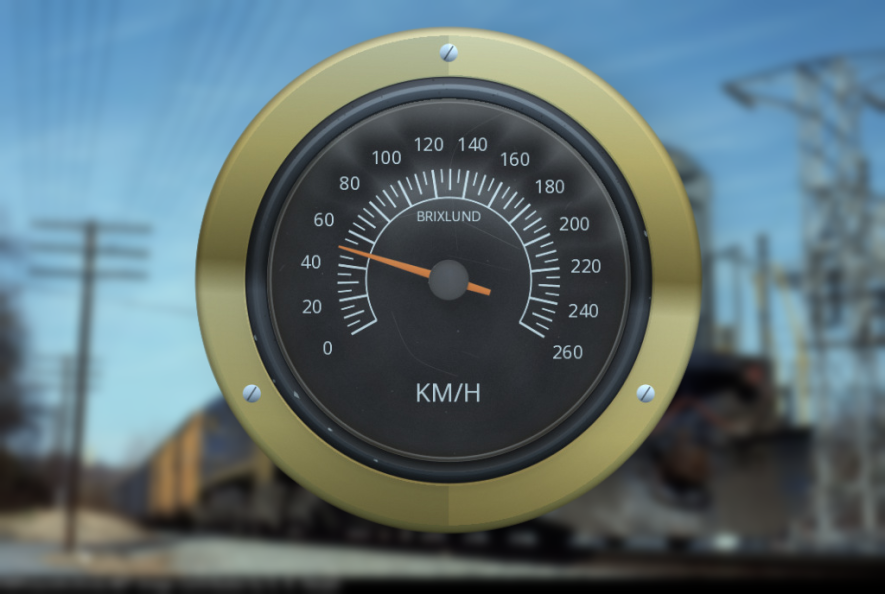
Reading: {"value": 50, "unit": "km/h"}
